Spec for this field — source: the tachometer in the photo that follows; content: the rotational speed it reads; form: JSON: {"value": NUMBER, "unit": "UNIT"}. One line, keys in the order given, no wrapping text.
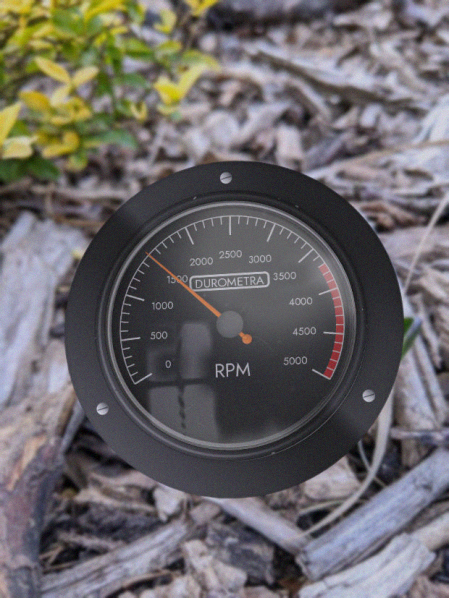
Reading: {"value": 1500, "unit": "rpm"}
